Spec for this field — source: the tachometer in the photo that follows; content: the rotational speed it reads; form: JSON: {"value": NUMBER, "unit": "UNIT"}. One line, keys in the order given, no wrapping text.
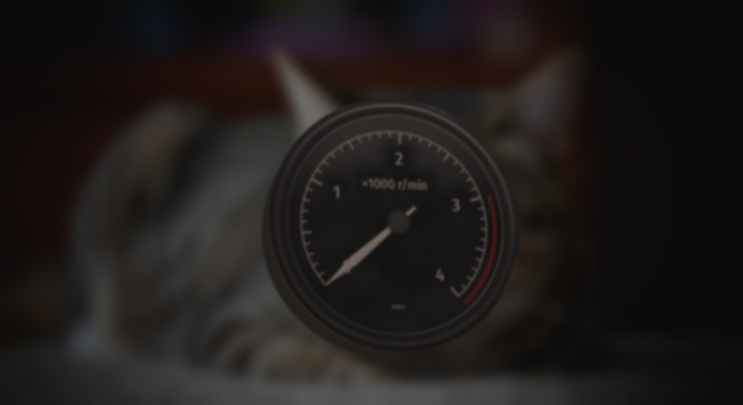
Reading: {"value": 0, "unit": "rpm"}
